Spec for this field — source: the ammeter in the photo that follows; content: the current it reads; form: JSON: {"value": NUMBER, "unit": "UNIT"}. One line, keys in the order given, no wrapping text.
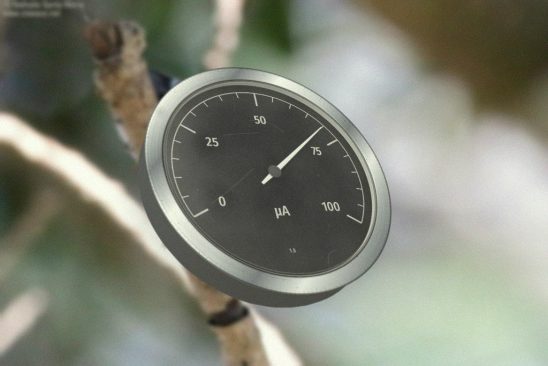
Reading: {"value": 70, "unit": "µA"}
